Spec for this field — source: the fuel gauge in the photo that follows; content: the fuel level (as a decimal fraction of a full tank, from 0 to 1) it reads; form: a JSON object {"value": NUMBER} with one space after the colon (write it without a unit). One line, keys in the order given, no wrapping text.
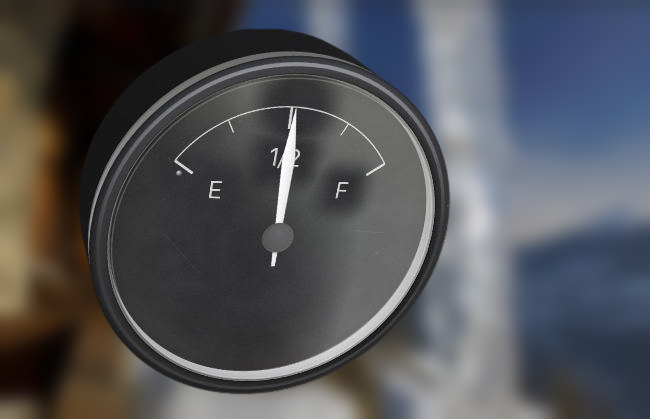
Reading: {"value": 0.5}
